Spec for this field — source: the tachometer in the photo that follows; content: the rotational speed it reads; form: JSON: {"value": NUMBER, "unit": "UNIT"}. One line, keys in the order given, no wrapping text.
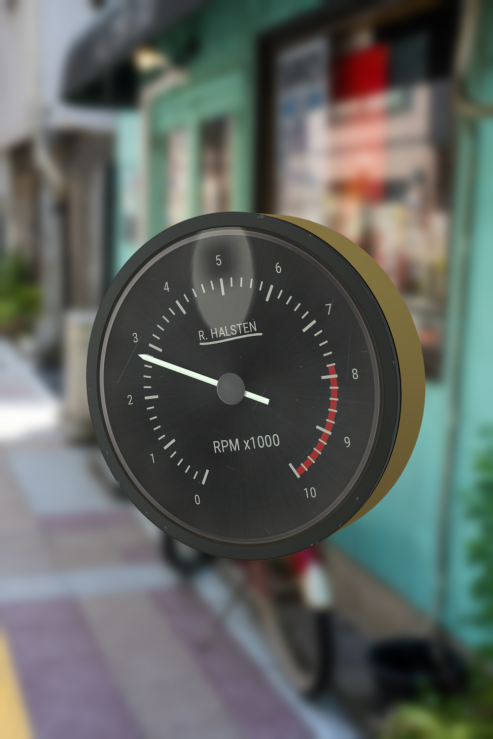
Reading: {"value": 2800, "unit": "rpm"}
